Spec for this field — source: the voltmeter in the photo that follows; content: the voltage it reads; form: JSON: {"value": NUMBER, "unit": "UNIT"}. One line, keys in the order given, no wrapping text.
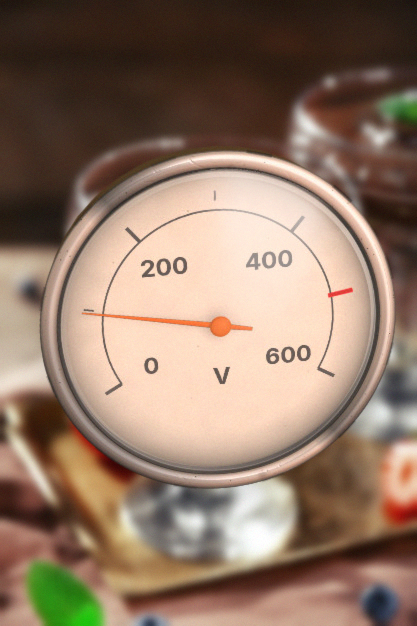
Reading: {"value": 100, "unit": "V"}
